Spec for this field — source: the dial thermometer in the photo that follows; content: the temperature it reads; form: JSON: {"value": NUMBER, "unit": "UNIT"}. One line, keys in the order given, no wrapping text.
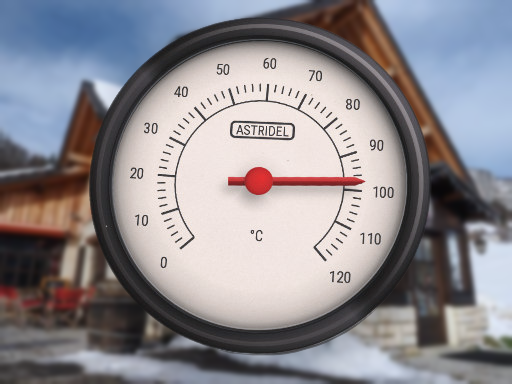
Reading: {"value": 98, "unit": "°C"}
